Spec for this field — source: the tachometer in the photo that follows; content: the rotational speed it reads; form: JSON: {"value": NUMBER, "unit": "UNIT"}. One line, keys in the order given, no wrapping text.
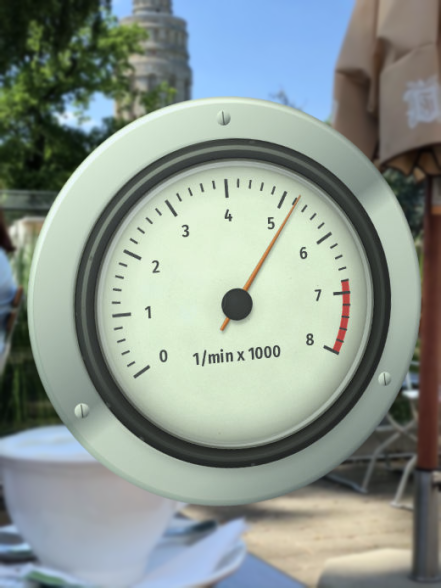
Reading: {"value": 5200, "unit": "rpm"}
